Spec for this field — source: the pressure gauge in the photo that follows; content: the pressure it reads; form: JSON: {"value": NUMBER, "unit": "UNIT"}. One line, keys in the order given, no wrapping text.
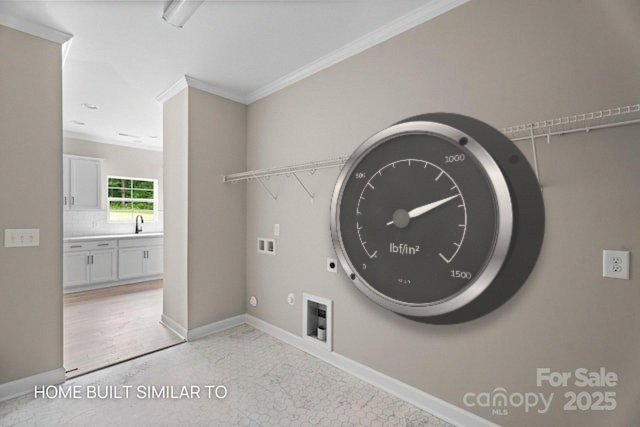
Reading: {"value": 1150, "unit": "psi"}
